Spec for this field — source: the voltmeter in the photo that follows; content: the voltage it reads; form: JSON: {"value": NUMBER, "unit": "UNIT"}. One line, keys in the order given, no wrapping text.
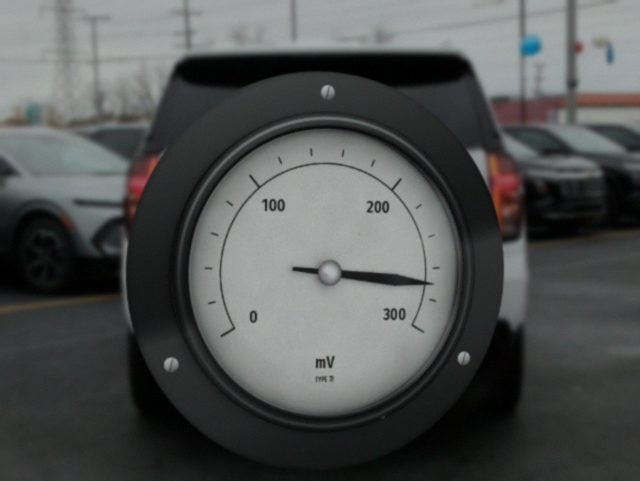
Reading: {"value": 270, "unit": "mV"}
